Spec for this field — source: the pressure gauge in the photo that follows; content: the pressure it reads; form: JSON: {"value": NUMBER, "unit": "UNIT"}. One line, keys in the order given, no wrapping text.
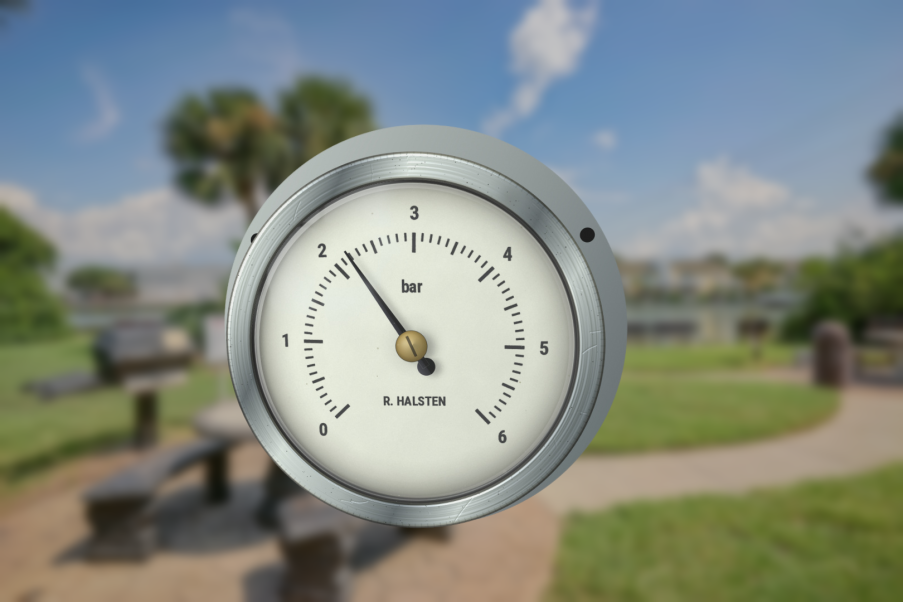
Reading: {"value": 2.2, "unit": "bar"}
